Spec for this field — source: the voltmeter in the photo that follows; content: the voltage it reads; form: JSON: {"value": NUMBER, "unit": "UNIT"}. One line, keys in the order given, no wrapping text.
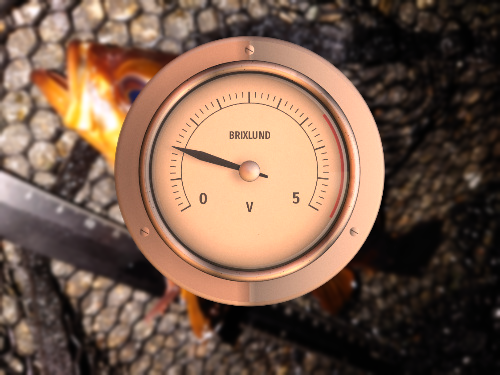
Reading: {"value": 1, "unit": "V"}
